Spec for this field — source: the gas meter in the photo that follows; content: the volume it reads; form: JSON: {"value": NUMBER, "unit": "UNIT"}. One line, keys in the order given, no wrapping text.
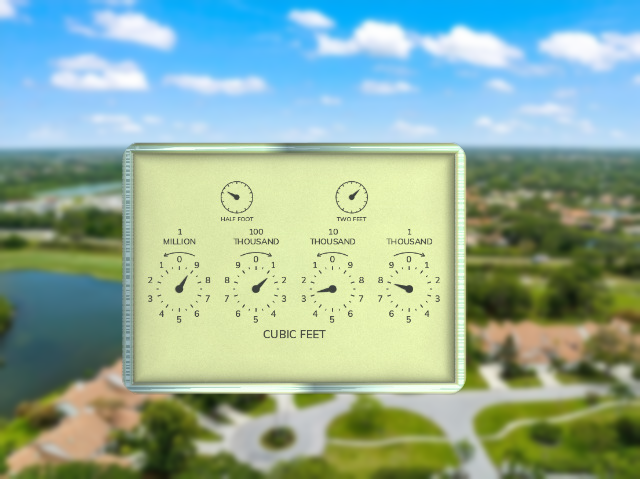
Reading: {"value": 912800, "unit": "ft³"}
